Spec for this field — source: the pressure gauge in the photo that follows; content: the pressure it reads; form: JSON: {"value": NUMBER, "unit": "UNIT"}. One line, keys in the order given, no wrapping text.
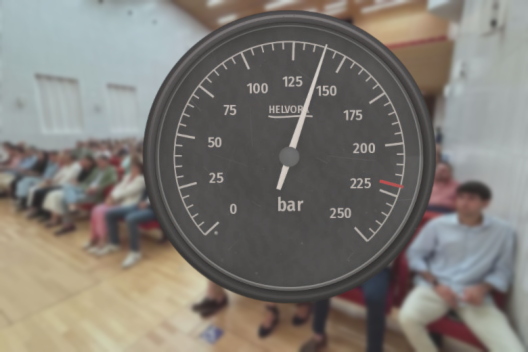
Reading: {"value": 140, "unit": "bar"}
